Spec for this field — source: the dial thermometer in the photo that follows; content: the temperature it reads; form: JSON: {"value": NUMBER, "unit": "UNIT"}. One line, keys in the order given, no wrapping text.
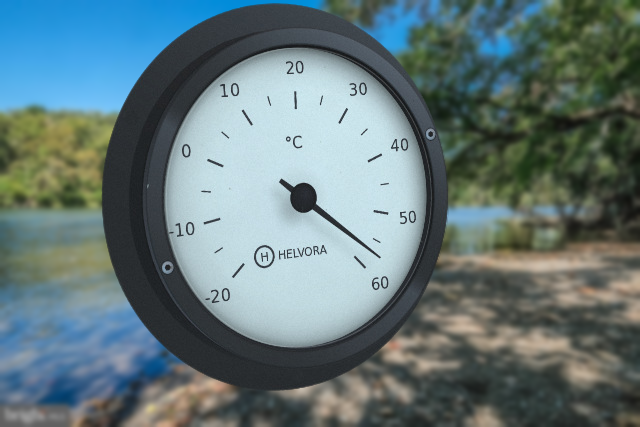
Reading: {"value": 57.5, "unit": "°C"}
